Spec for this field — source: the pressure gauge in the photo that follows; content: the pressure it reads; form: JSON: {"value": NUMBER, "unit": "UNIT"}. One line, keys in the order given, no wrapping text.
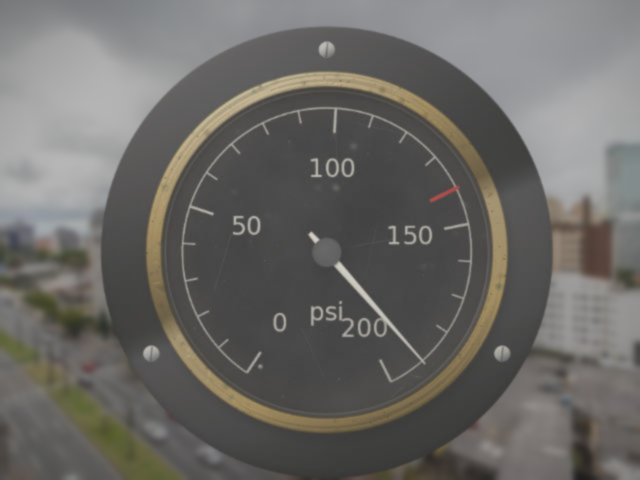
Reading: {"value": 190, "unit": "psi"}
